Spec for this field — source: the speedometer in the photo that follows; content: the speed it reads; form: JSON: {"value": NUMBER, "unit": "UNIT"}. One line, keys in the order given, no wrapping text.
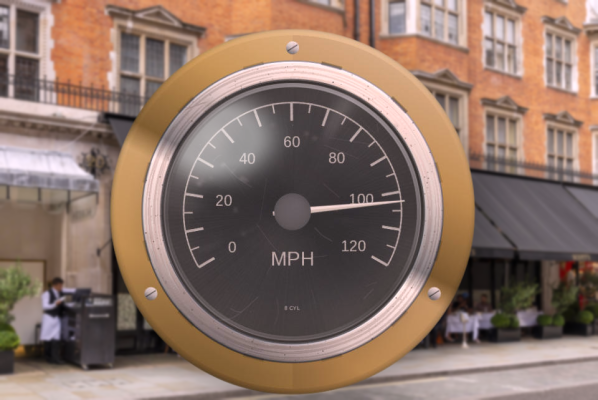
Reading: {"value": 102.5, "unit": "mph"}
